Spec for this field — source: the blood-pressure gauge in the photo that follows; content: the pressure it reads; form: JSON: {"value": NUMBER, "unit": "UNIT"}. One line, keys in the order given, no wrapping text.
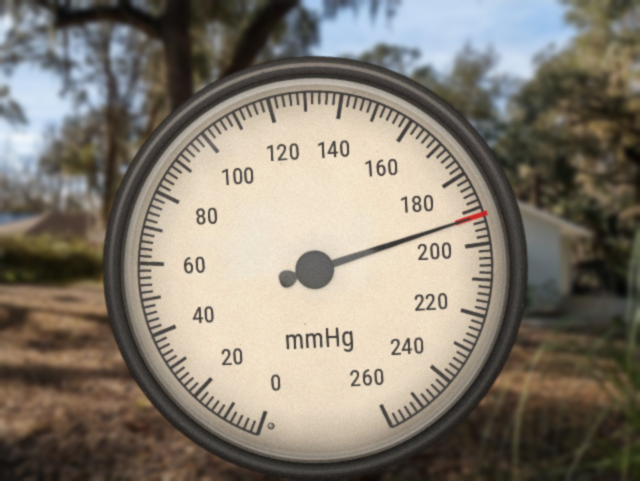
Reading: {"value": 192, "unit": "mmHg"}
